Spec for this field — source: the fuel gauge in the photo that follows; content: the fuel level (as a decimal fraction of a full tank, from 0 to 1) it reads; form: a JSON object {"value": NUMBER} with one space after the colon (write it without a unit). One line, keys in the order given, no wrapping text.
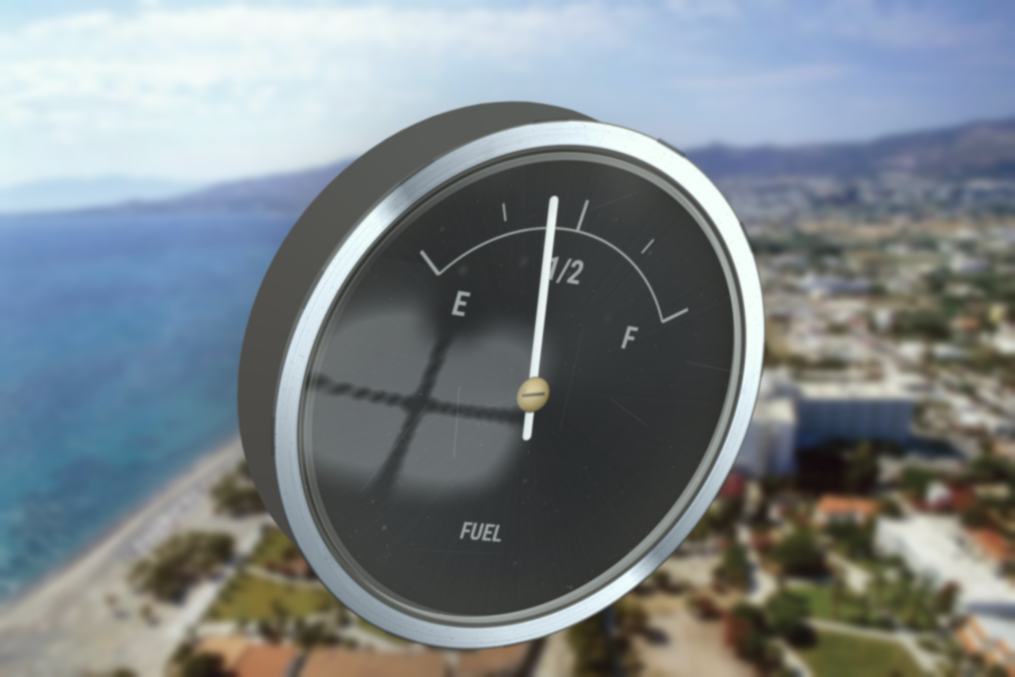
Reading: {"value": 0.375}
